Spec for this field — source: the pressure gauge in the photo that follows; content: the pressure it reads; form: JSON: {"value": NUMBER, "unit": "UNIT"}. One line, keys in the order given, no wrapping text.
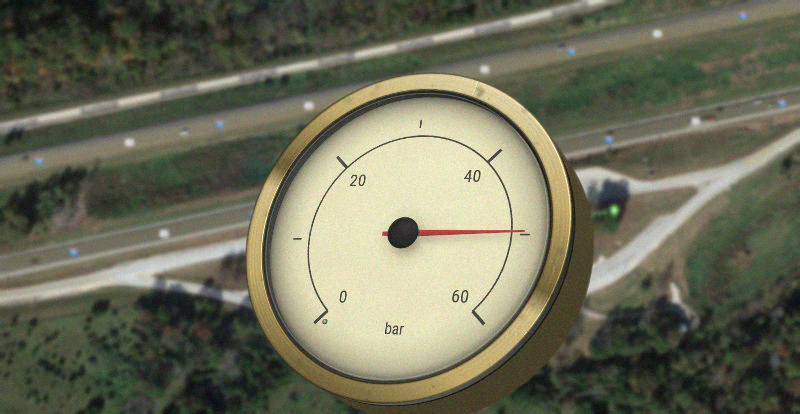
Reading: {"value": 50, "unit": "bar"}
